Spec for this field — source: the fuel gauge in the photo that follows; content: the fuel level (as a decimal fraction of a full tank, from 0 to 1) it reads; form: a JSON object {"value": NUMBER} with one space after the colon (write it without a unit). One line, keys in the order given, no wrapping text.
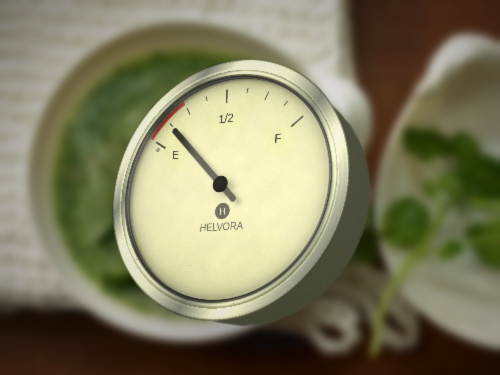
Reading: {"value": 0.125}
